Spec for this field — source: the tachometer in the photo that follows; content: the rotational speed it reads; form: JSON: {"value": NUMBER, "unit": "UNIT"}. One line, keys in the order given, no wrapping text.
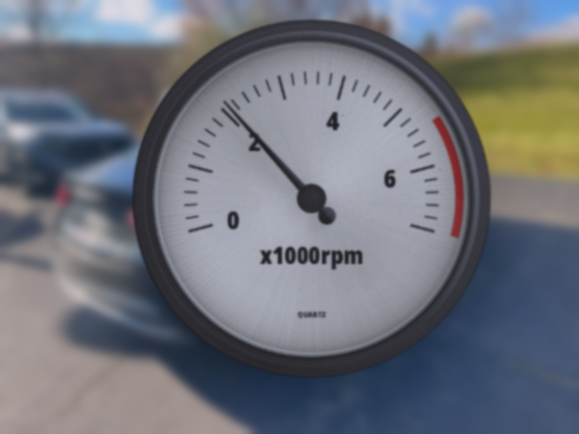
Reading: {"value": 2100, "unit": "rpm"}
